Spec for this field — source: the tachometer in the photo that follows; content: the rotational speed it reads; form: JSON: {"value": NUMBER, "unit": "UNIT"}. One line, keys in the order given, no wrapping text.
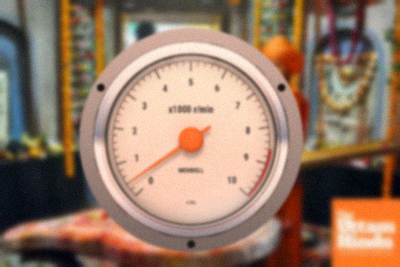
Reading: {"value": 400, "unit": "rpm"}
